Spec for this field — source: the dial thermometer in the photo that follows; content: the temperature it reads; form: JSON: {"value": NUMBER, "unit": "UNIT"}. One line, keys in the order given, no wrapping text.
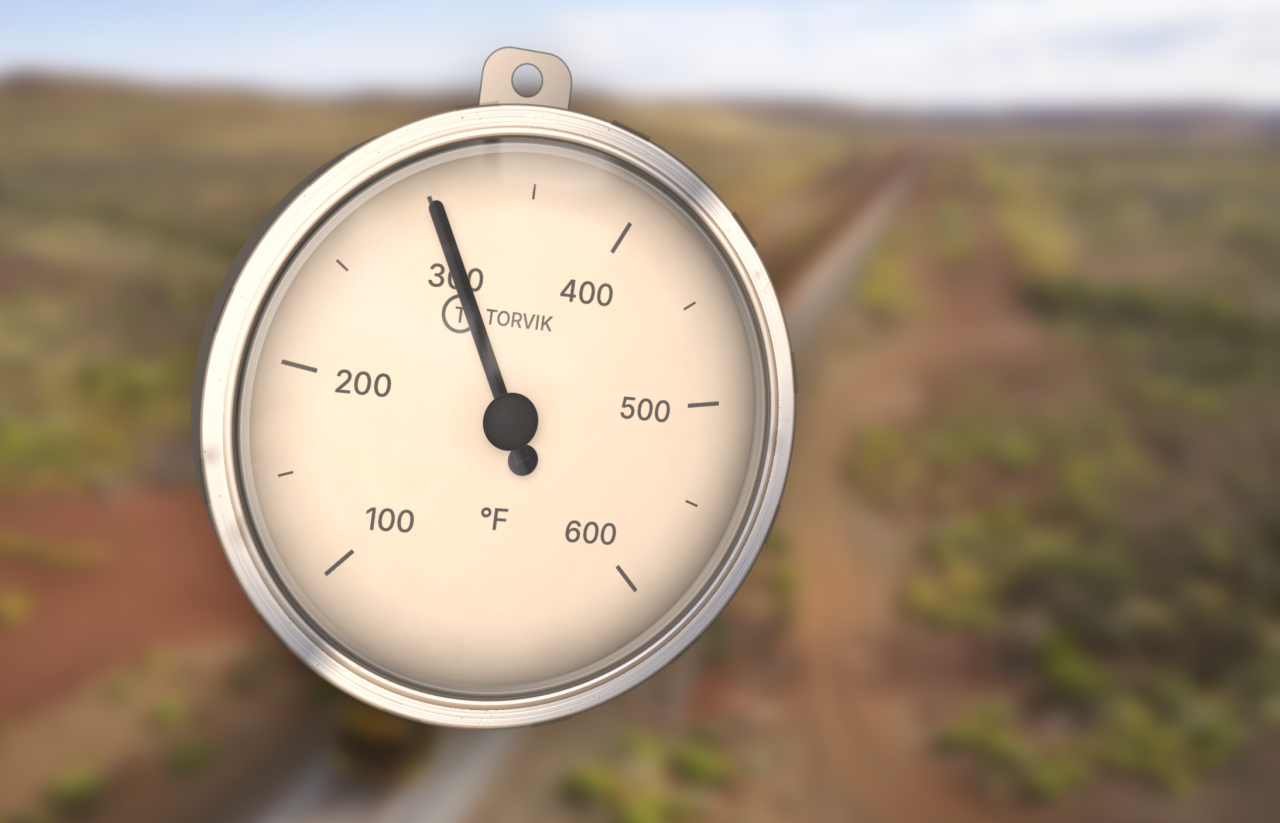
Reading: {"value": 300, "unit": "°F"}
